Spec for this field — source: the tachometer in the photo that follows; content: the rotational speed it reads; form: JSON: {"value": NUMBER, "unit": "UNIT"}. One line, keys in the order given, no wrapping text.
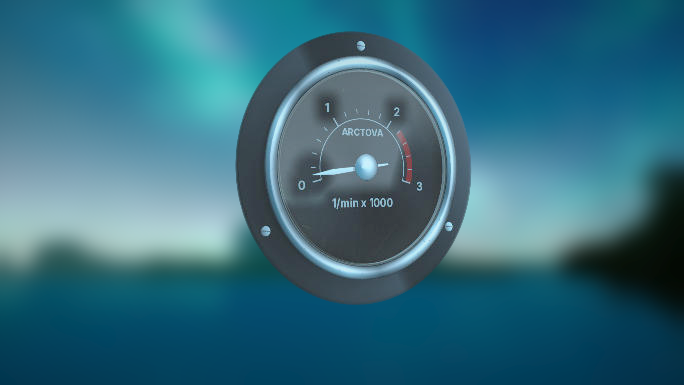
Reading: {"value": 100, "unit": "rpm"}
